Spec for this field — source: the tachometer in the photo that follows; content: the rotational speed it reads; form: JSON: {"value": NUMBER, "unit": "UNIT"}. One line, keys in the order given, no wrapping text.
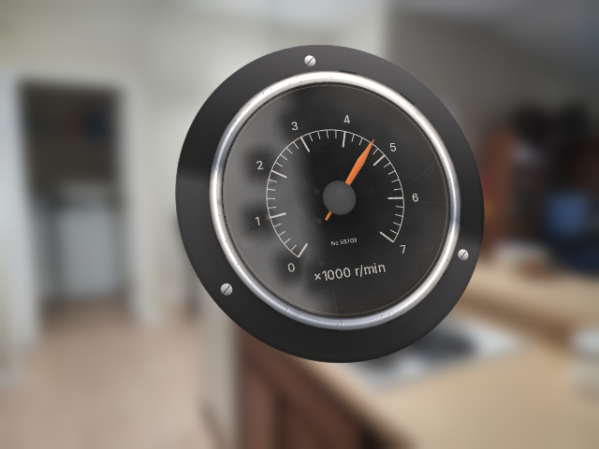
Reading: {"value": 4600, "unit": "rpm"}
